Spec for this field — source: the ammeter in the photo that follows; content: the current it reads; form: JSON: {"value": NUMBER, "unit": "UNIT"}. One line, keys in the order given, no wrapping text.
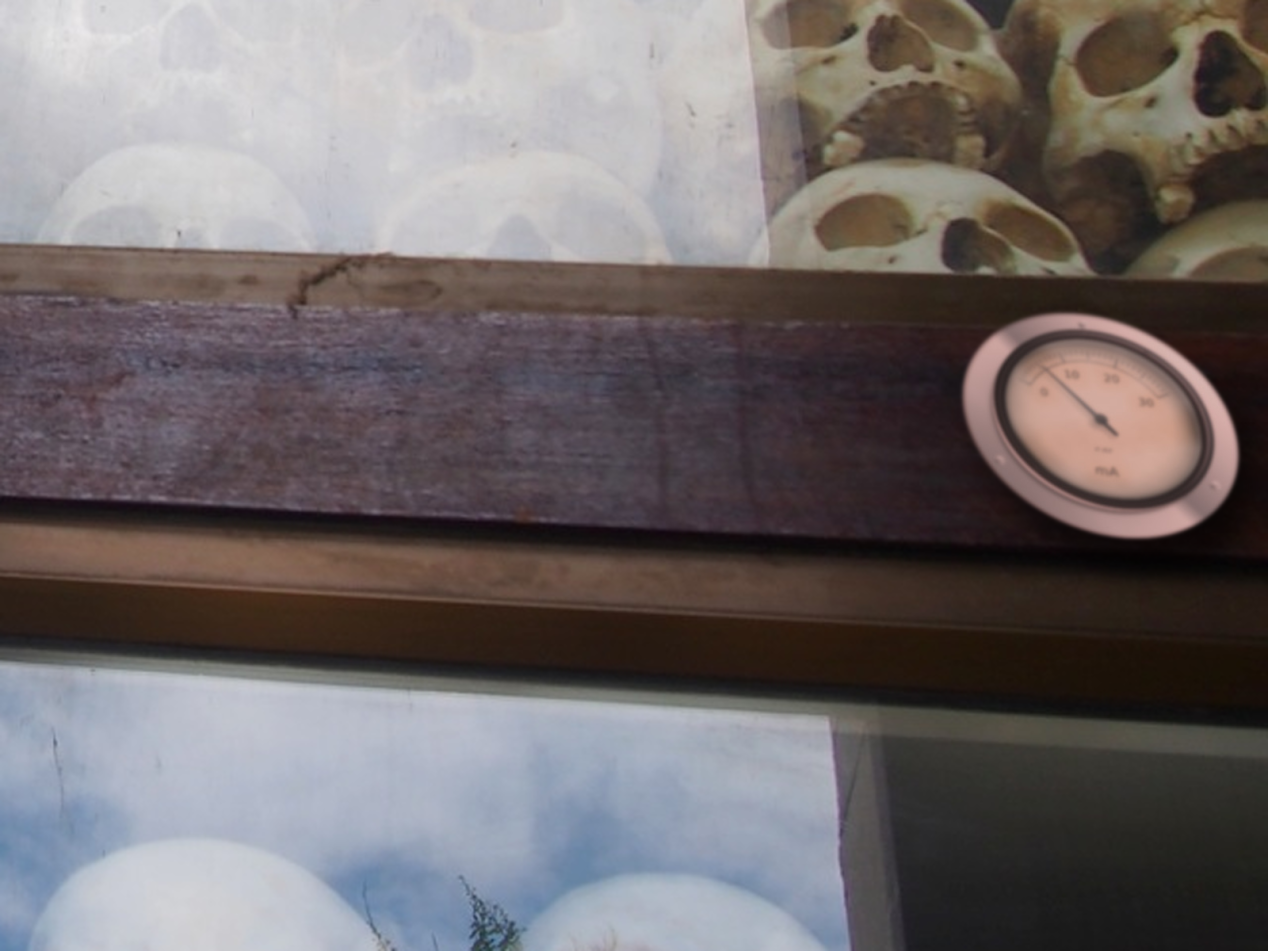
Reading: {"value": 5, "unit": "mA"}
